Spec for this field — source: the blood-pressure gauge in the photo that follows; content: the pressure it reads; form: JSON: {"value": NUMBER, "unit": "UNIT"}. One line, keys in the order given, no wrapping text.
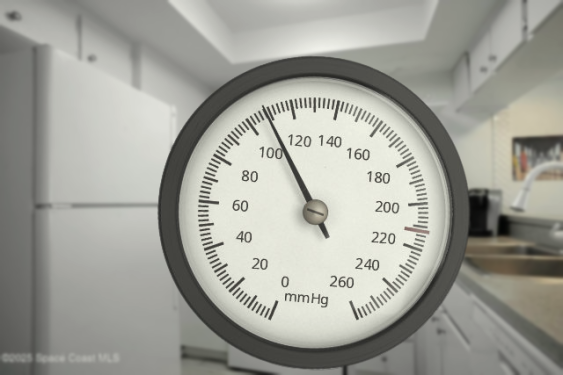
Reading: {"value": 108, "unit": "mmHg"}
